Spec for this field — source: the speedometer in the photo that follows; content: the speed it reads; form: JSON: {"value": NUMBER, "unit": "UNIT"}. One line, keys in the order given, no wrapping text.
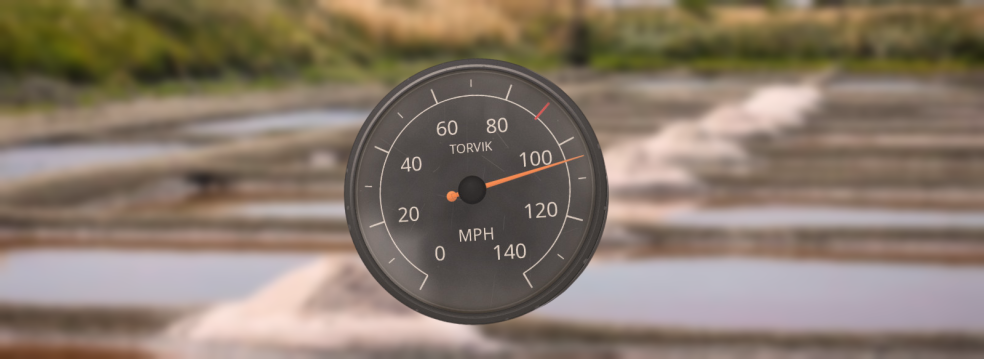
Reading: {"value": 105, "unit": "mph"}
